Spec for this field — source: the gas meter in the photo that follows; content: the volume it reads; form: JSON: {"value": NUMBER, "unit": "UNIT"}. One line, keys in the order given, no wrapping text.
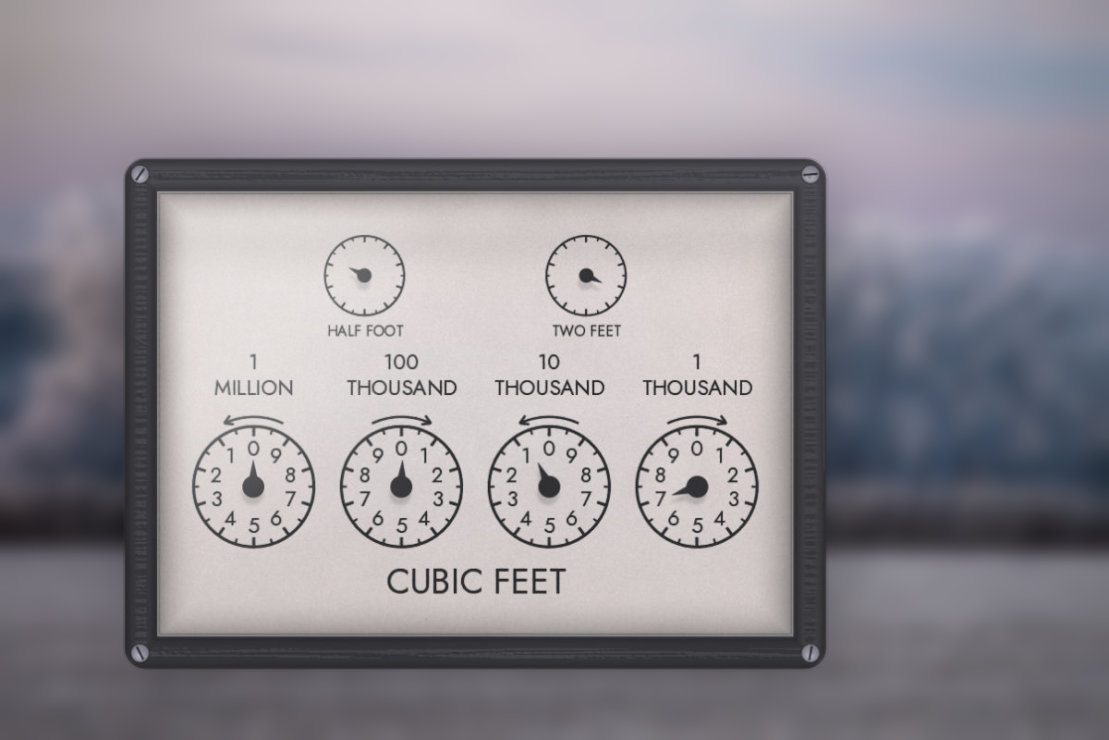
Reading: {"value": 700, "unit": "ft³"}
